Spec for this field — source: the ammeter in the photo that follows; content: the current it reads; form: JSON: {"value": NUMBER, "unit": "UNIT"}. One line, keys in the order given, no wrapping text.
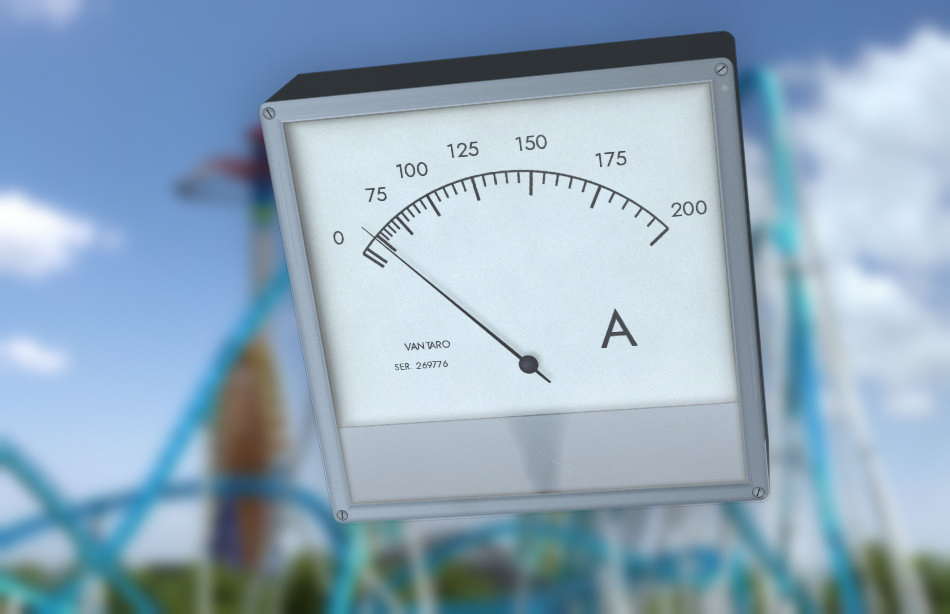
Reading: {"value": 50, "unit": "A"}
